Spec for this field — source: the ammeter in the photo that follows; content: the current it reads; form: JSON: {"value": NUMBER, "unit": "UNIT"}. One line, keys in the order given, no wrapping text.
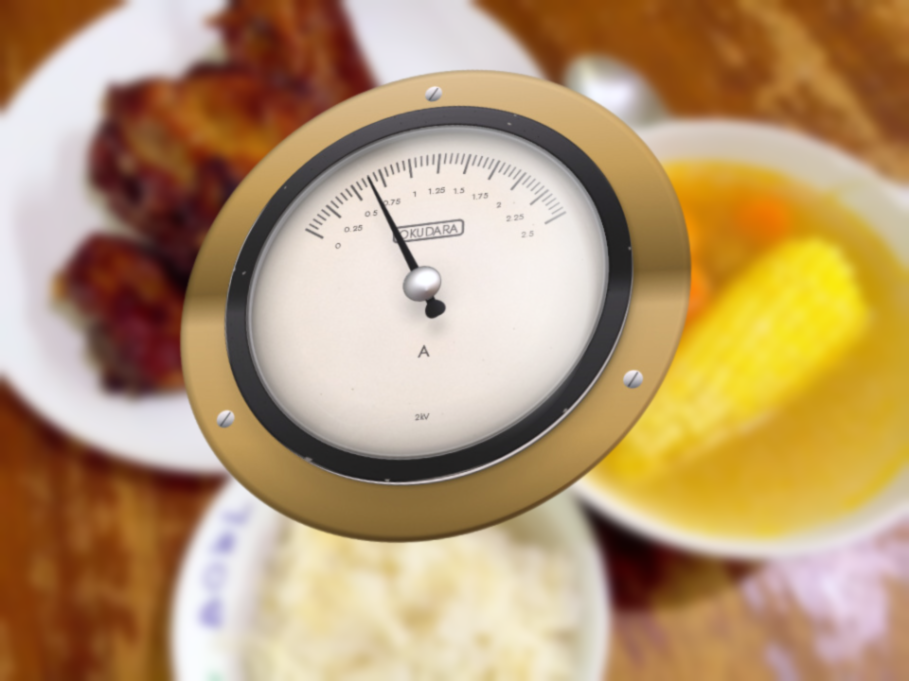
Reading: {"value": 0.65, "unit": "A"}
